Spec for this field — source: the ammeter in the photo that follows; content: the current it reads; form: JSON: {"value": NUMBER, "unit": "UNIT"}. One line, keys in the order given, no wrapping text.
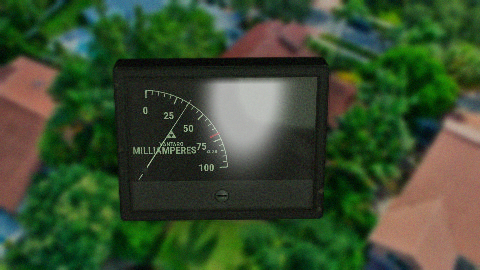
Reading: {"value": 35, "unit": "mA"}
